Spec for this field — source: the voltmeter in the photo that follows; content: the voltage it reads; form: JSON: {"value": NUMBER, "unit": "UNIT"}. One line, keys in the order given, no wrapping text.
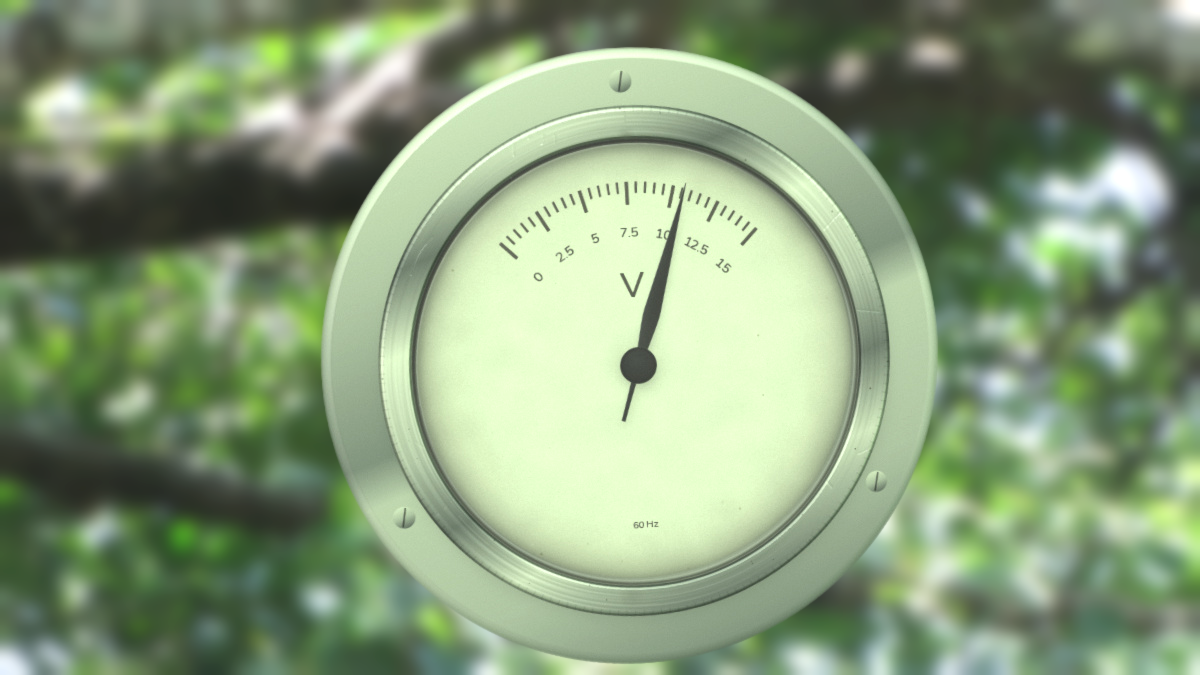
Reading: {"value": 10.5, "unit": "V"}
